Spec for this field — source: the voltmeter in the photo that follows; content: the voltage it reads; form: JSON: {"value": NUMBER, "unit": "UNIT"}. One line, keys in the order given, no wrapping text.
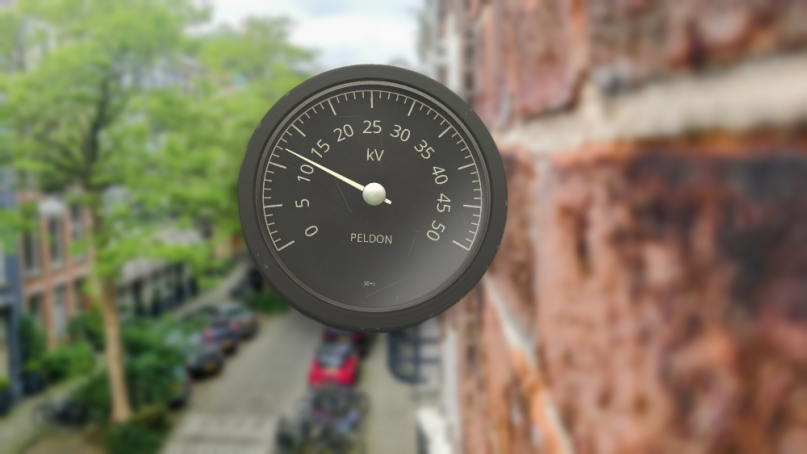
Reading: {"value": 12, "unit": "kV"}
